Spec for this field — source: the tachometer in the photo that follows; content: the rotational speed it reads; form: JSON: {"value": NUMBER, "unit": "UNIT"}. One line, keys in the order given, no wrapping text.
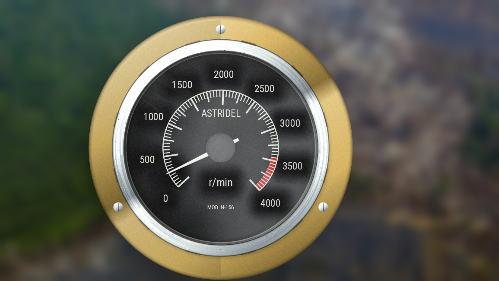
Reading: {"value": 250, "unit": "rpm"}
